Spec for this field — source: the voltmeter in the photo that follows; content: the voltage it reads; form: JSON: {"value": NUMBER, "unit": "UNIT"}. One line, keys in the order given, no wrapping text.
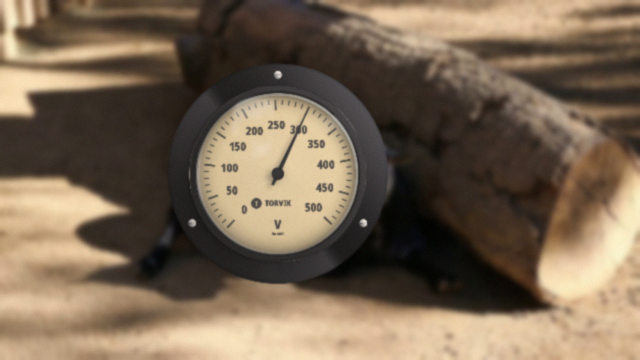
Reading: {"value": 300, "unit": "V"}
